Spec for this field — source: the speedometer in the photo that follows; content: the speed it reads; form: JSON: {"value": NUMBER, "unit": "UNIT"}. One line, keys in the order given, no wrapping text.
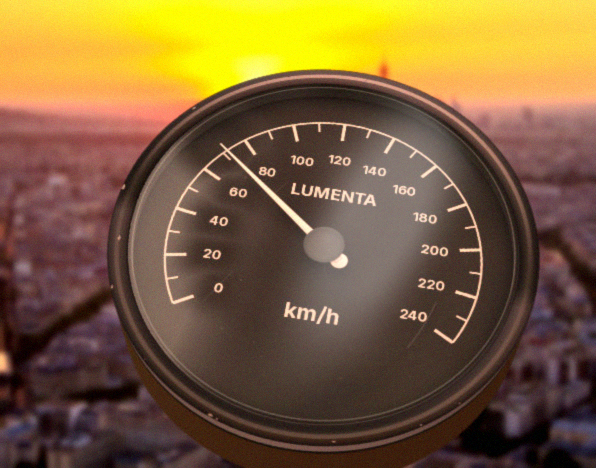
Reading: {"value": 70, "unit": "km/h"}
